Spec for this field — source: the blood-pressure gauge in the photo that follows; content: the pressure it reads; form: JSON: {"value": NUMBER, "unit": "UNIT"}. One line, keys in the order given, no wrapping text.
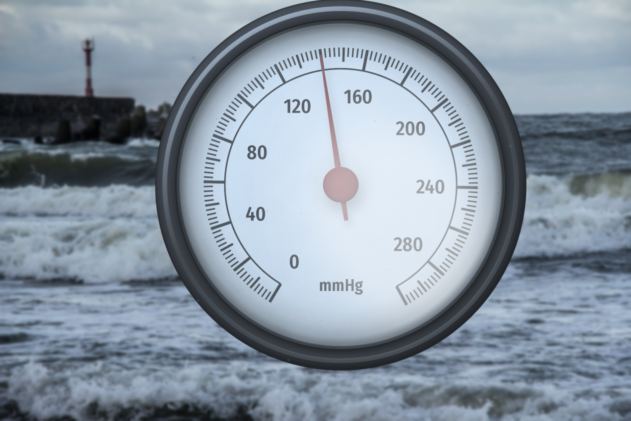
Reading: {"value": 140, "unit": "mmHg"}
